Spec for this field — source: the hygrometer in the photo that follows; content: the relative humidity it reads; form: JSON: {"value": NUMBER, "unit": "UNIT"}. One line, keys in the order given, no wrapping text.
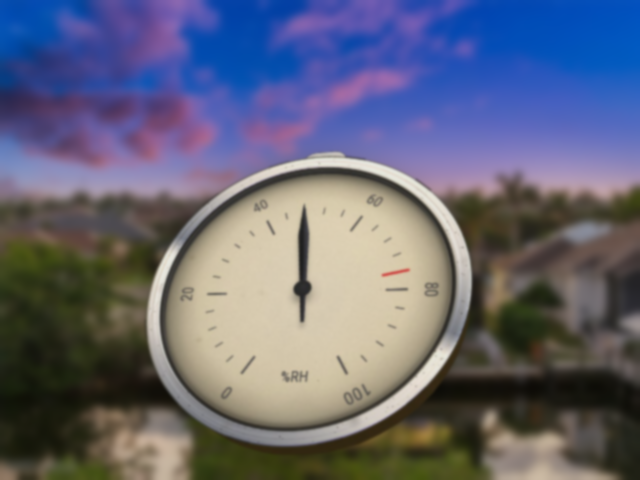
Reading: {"value": 48, "unit": "%"}
